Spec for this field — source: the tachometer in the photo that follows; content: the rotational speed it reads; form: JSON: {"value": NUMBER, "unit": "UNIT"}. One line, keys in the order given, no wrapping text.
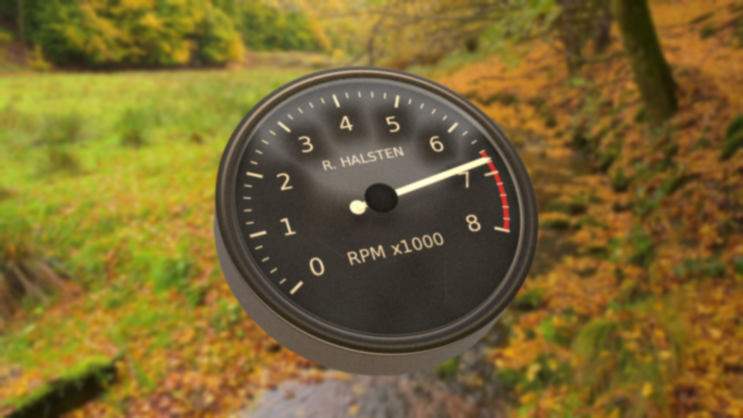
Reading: {"value": 6800, "unit": "rpm"}
